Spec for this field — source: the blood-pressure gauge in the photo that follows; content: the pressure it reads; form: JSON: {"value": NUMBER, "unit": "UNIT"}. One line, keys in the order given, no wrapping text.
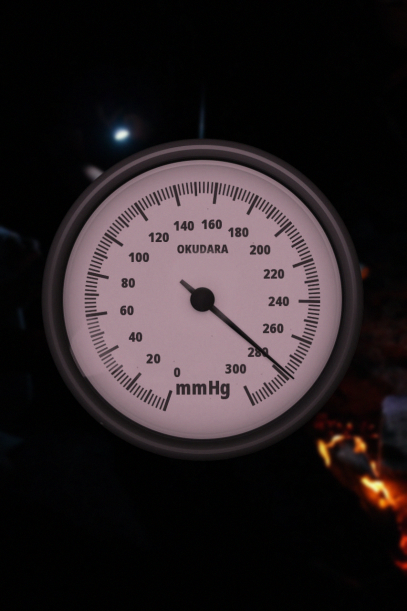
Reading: {"value": 278, "unit": "mmHg"}
